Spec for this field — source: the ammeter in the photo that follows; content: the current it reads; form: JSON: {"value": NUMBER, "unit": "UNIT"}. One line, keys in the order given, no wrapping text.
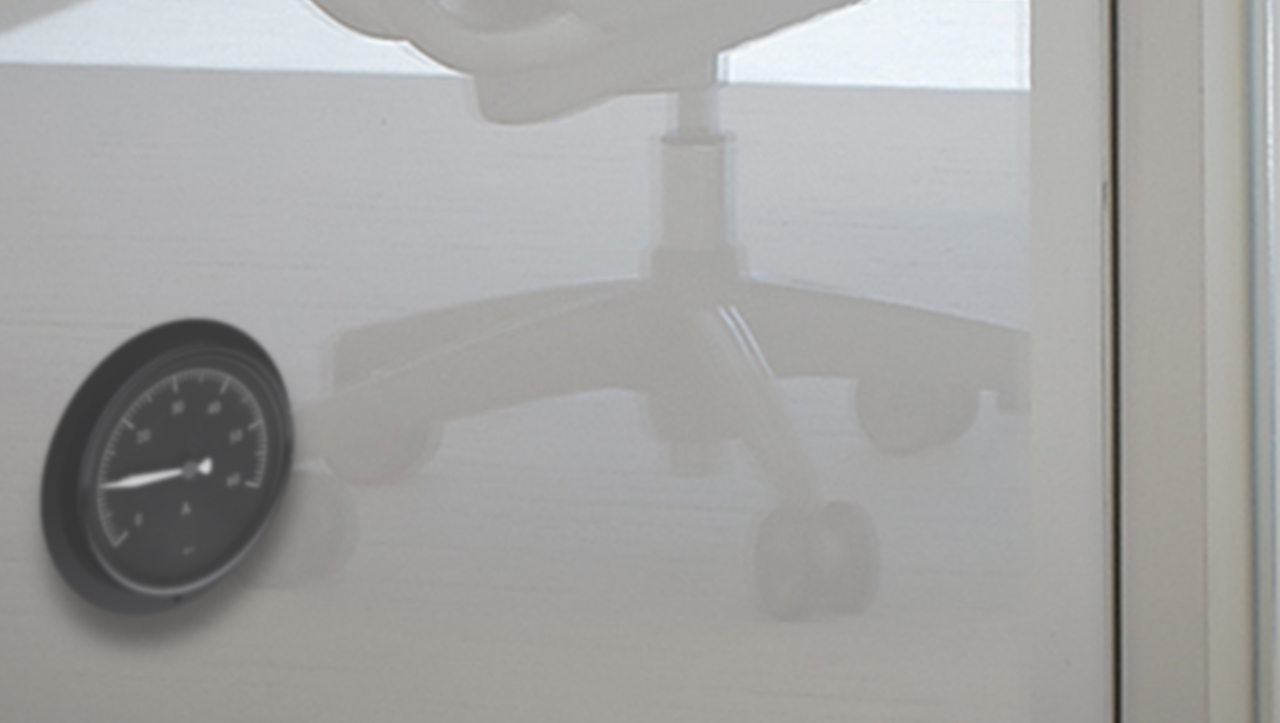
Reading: {"value": 10, "unit": "A"}
